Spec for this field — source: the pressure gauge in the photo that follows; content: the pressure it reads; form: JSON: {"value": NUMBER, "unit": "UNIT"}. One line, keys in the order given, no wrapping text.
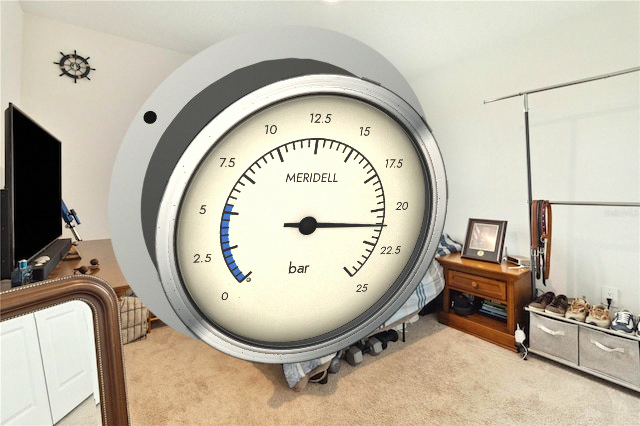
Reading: {"value": 21, "unit": "bar"}
